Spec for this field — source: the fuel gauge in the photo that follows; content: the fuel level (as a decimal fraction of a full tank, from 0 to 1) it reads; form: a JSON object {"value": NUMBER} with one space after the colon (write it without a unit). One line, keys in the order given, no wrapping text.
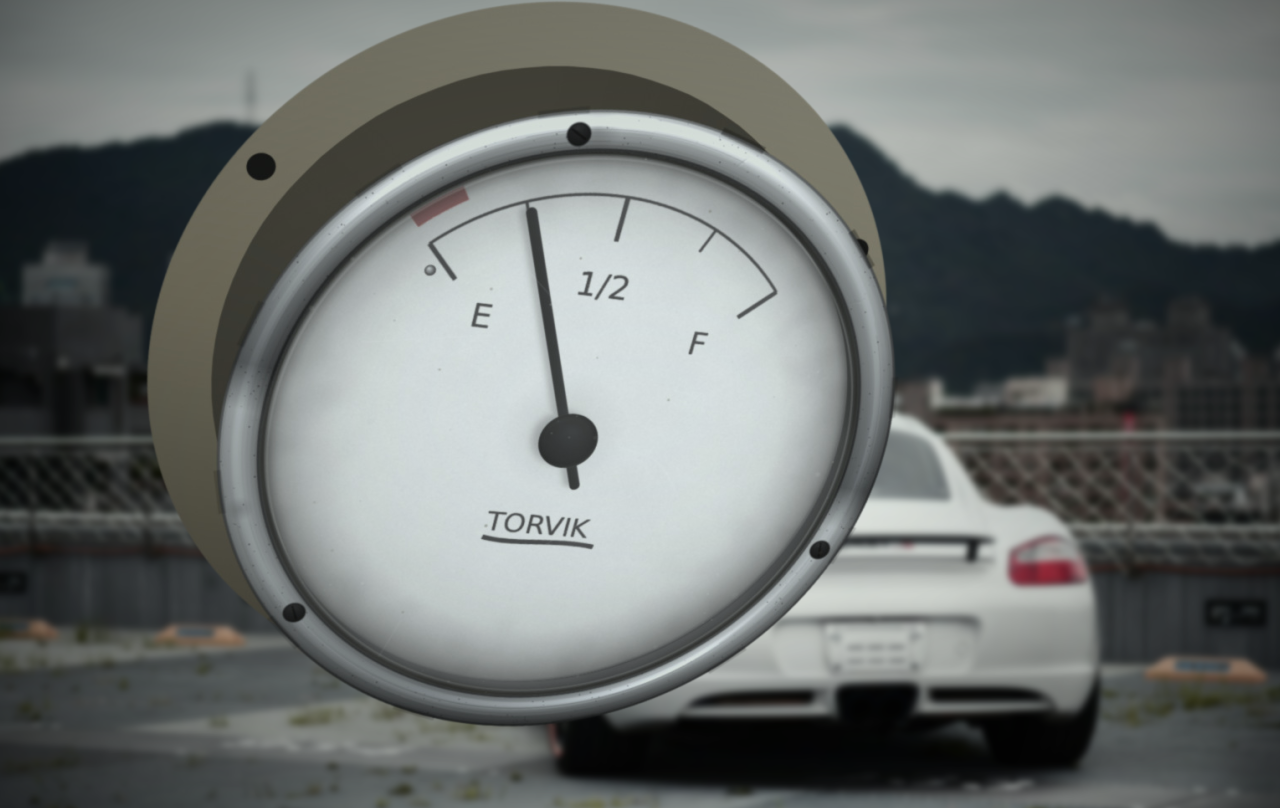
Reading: {"value": 0.25}
